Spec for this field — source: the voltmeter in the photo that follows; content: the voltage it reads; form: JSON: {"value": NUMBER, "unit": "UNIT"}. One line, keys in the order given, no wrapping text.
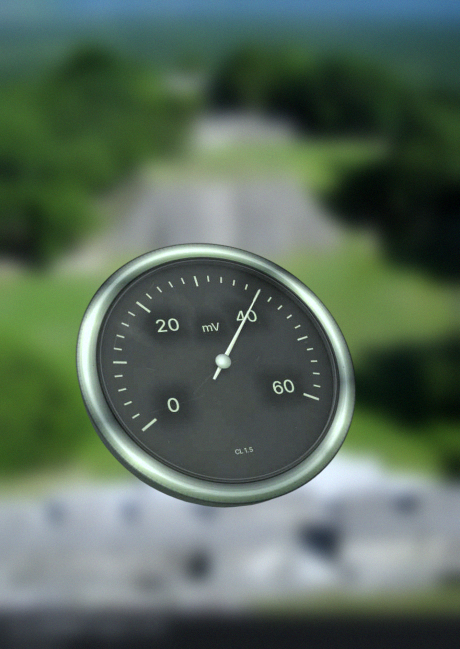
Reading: {"value": 40, "unit": "mV"}
